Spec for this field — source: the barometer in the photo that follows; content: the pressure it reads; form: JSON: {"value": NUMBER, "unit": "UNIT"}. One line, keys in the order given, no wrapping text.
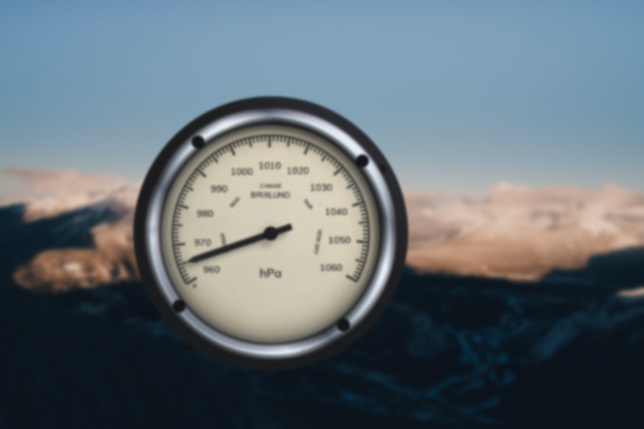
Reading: {"value": 965, "unit": "hPa"}
